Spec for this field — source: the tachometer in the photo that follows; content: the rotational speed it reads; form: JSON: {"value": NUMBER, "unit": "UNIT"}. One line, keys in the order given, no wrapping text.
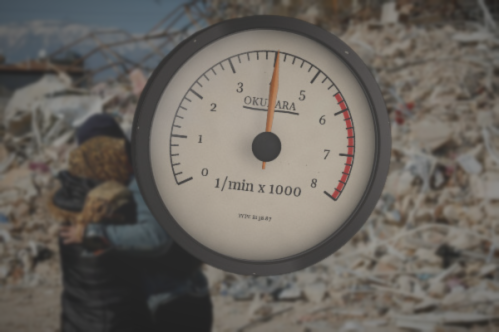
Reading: {"value": 4000, "unit": "rpm"}
